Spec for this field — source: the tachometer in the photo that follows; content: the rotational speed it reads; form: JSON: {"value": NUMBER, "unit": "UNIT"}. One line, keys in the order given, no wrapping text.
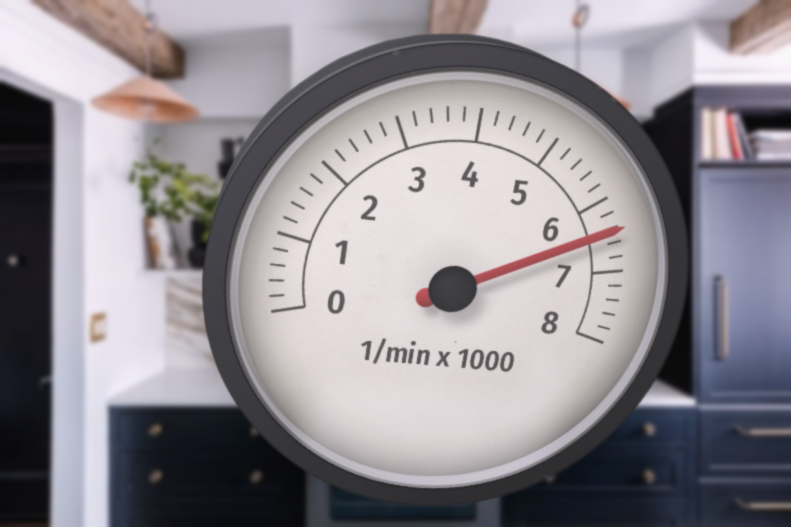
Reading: {"value": 6400, "unit": "rpm"}
